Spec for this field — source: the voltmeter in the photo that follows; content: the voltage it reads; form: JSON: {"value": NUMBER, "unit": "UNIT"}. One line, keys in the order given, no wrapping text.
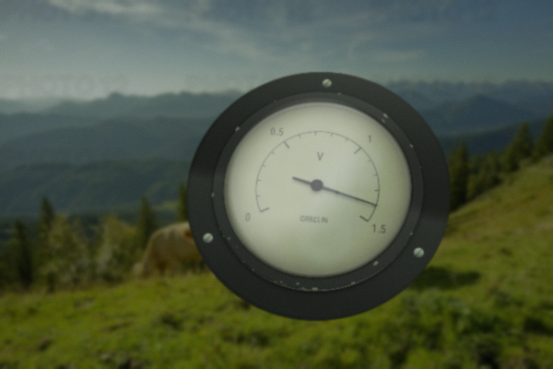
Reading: {"value": 1.4, "unit": "V"}
